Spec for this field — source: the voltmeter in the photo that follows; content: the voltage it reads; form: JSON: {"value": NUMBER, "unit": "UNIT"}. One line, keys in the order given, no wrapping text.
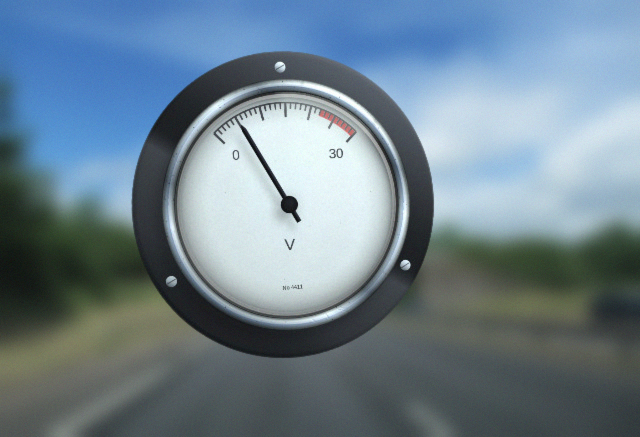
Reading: {"value": 5, "unit": "V"}
